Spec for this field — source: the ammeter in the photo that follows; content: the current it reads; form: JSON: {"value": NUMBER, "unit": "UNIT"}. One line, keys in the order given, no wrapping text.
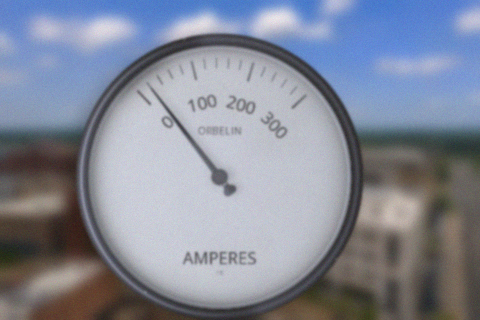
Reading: {"value": 20, "unit": "A"}
